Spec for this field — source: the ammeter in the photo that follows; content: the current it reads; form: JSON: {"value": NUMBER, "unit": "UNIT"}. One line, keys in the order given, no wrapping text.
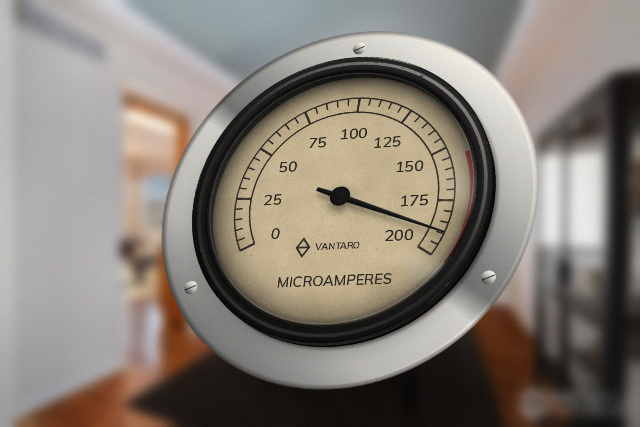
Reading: {"value": 190, "unit": "µA"}
